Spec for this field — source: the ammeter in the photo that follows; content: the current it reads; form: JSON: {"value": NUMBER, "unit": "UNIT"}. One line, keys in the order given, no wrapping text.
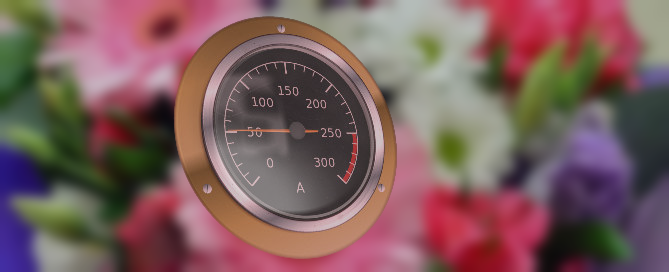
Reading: {"value": 50, "unit": "A"}
